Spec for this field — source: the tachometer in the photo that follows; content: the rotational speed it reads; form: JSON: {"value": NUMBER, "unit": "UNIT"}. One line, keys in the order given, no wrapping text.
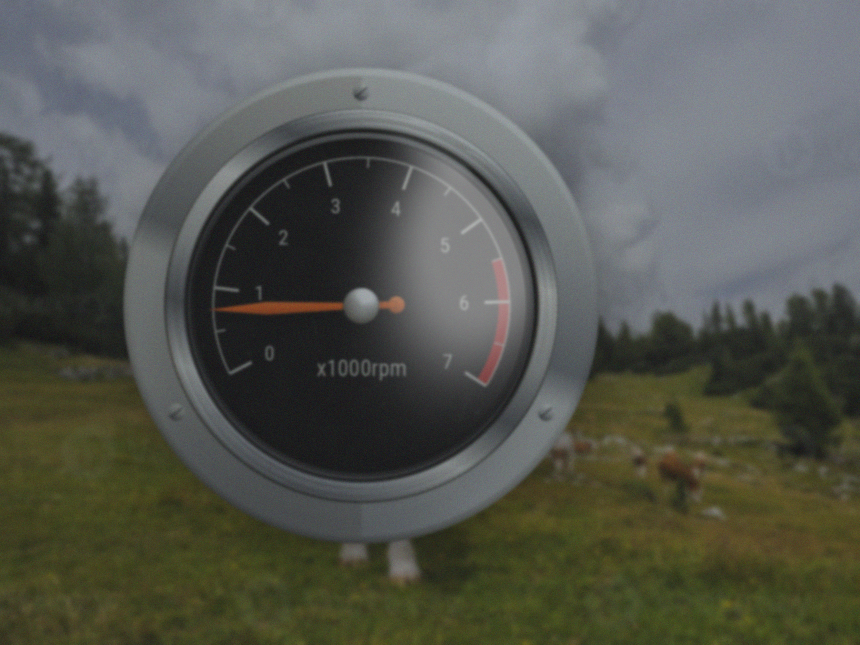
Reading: {"value": 750, "unit": "rpm"}
